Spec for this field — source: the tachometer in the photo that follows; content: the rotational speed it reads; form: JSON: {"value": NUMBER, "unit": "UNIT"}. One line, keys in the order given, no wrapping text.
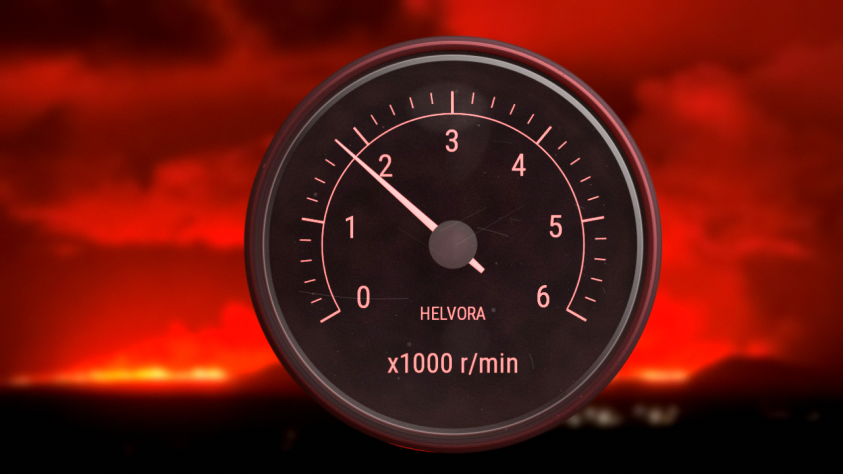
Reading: {"value": 1800, "unit": "rpm"}
